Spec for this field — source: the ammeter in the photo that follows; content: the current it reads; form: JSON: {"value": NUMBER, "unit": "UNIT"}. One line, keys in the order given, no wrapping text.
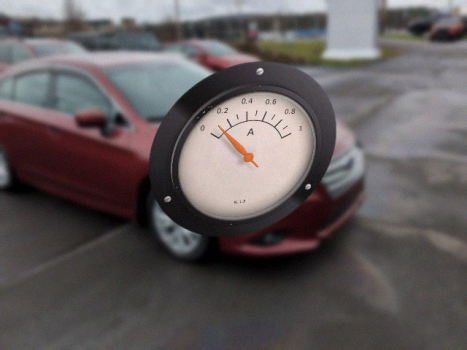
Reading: {"value": 0.1, "unit": "A"}
